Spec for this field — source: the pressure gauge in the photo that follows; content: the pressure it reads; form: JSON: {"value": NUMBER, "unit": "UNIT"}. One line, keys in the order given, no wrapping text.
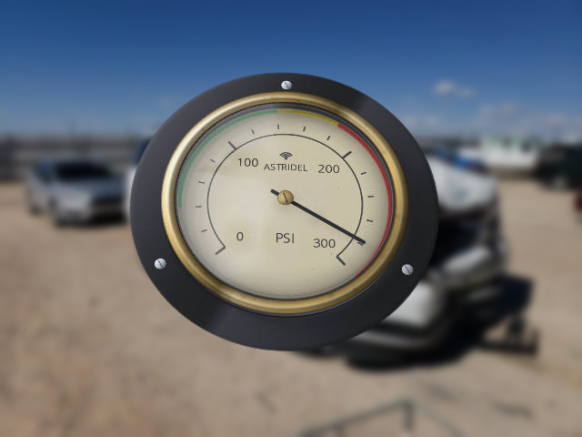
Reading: {"value": 280, "unit": "psi"}
